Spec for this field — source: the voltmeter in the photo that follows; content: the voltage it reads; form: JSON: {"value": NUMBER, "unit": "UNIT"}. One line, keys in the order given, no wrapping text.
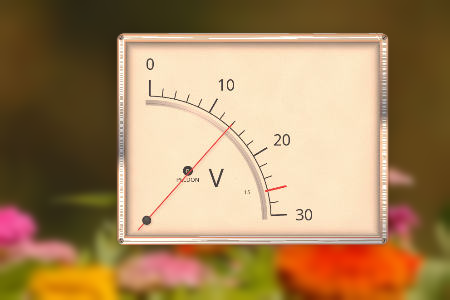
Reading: {"value": 14, "unit": "V"}
